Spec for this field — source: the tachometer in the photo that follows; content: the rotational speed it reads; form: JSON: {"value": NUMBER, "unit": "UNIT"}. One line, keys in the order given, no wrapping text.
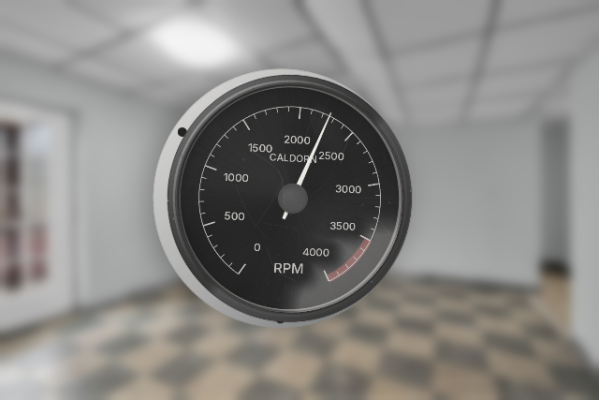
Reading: {"value": 2250, "unit": "rpm"}
